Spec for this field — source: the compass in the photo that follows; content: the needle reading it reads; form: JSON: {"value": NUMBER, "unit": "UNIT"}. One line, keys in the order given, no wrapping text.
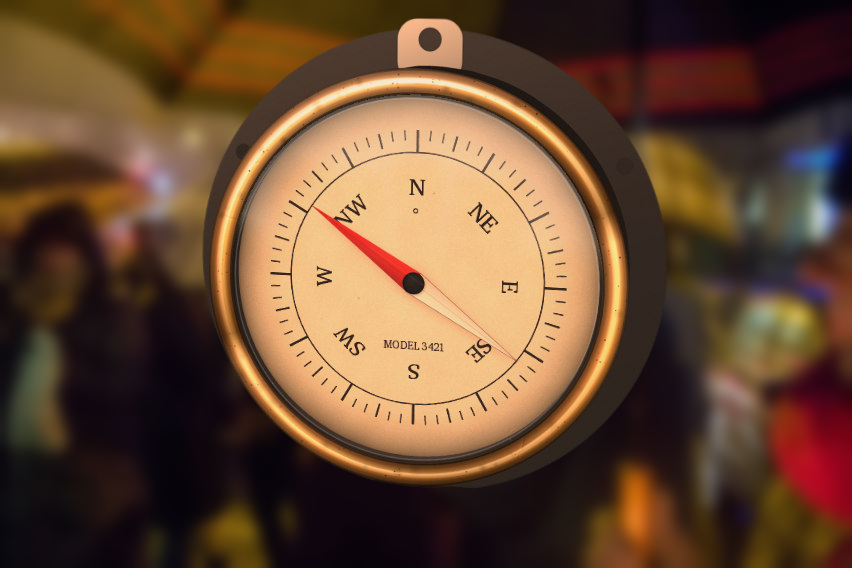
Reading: {"value": 305, "unit": "°"}
